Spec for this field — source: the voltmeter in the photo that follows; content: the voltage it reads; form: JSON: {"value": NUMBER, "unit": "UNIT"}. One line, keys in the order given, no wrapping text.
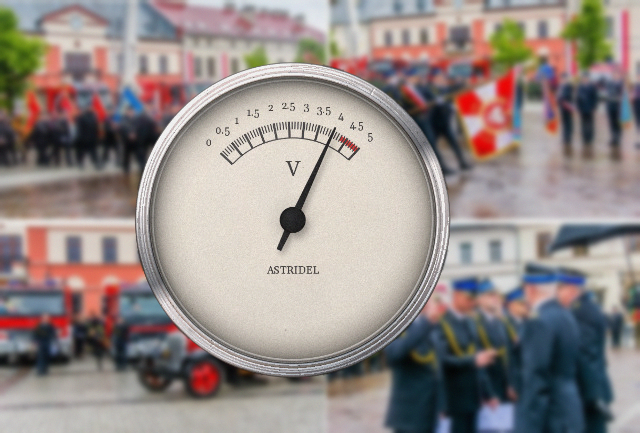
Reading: {"value": 4, "unit": "V"}
